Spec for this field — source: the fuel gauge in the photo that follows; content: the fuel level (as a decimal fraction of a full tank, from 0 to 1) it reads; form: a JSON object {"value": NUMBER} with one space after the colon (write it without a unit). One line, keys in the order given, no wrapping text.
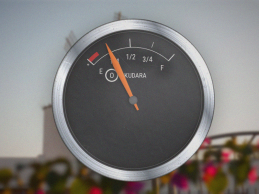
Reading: {"value": 0.25}
